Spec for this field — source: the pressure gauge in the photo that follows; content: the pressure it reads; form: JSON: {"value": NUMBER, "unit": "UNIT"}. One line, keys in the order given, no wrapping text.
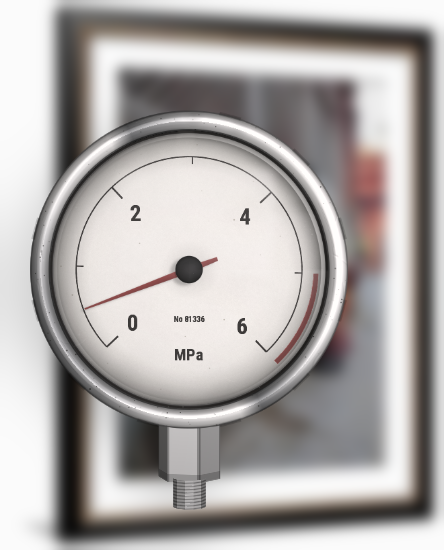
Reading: {"value": 0.5, "unit": "MPa"}
